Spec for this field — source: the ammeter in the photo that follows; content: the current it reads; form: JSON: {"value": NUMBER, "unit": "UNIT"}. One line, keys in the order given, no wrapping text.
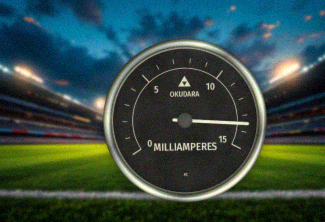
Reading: {"value": 13.5, "unit": "mA"}
